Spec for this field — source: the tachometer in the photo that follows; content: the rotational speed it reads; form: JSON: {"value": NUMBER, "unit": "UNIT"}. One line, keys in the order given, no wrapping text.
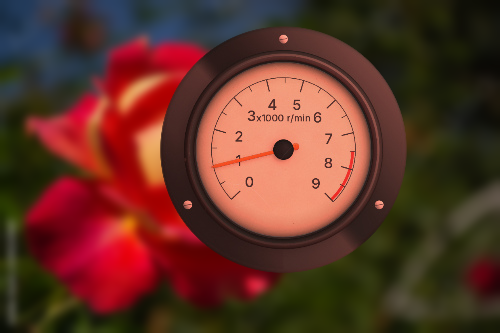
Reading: {"value": 1000, "unit": "rpm"}
